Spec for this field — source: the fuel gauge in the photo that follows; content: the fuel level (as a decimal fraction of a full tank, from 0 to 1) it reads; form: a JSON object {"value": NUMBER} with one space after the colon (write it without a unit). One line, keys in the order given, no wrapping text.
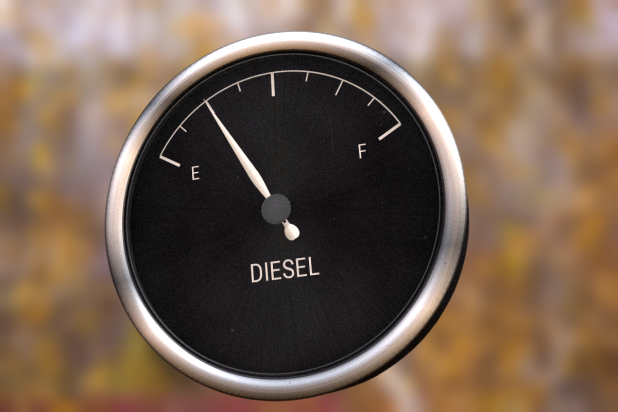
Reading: {"value": 0.25}
